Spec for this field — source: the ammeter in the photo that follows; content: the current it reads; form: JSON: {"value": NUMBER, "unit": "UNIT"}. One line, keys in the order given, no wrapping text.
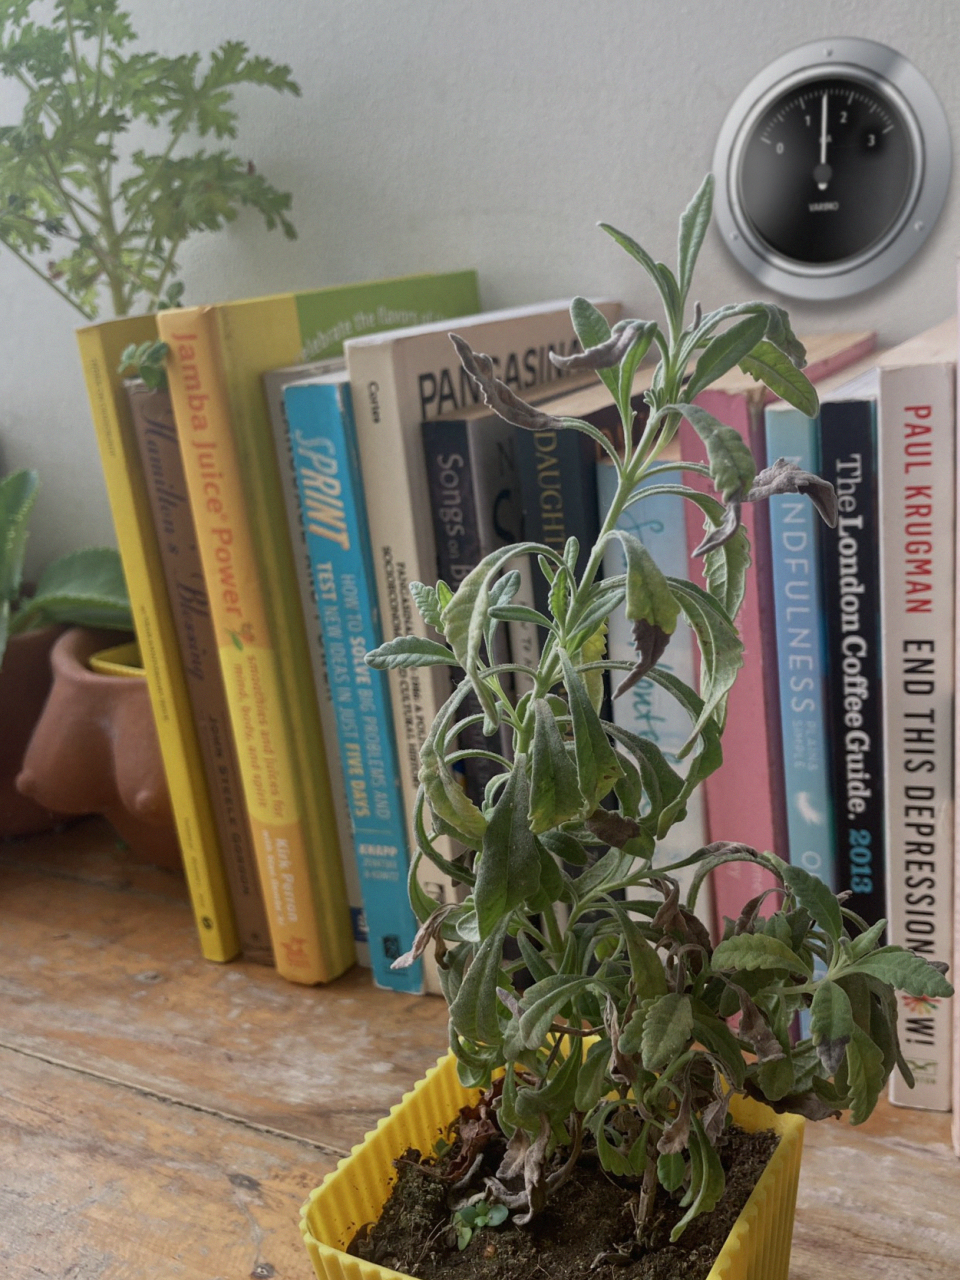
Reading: {"value": 1.5, "unit": "mA"}
